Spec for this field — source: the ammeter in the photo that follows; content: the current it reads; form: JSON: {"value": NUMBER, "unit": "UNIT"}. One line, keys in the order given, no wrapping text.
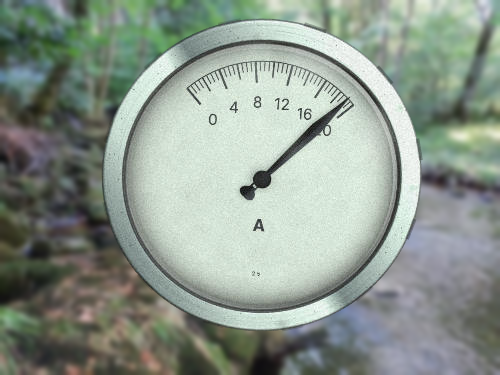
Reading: {"value": 19, "unit": "A"}
